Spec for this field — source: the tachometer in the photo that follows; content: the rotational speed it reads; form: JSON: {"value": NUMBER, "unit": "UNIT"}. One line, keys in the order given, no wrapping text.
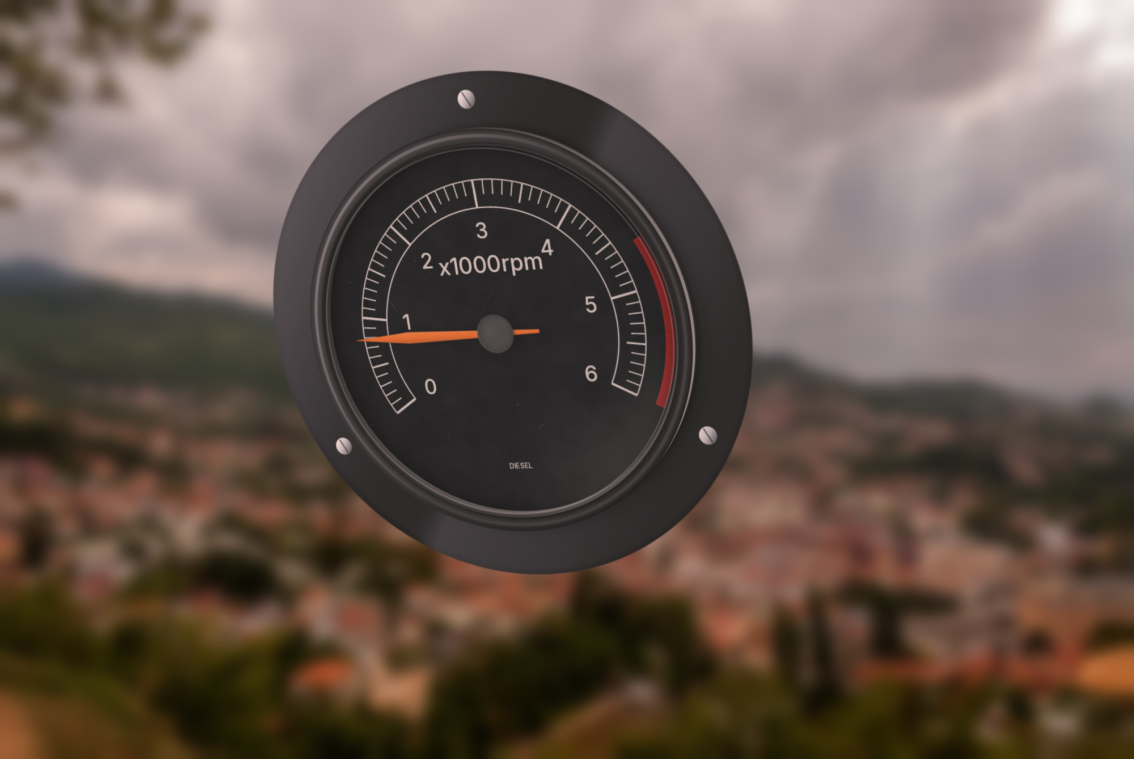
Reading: {"value": 800, "unit": "rpm"}
